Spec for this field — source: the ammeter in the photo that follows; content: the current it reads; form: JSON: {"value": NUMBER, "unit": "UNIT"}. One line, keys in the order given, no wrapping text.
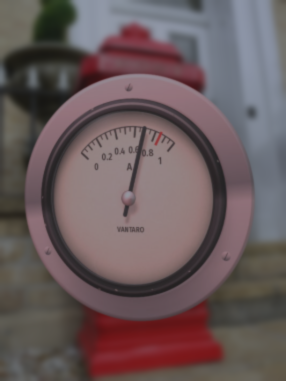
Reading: {"value": 0.7, "unit": "A"}
